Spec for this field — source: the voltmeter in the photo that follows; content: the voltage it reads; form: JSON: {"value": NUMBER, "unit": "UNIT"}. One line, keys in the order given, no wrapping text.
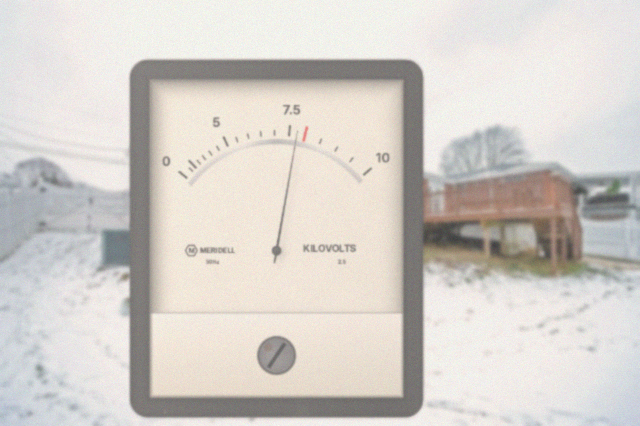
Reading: {"value": 7.75, "unit": "kV"}
